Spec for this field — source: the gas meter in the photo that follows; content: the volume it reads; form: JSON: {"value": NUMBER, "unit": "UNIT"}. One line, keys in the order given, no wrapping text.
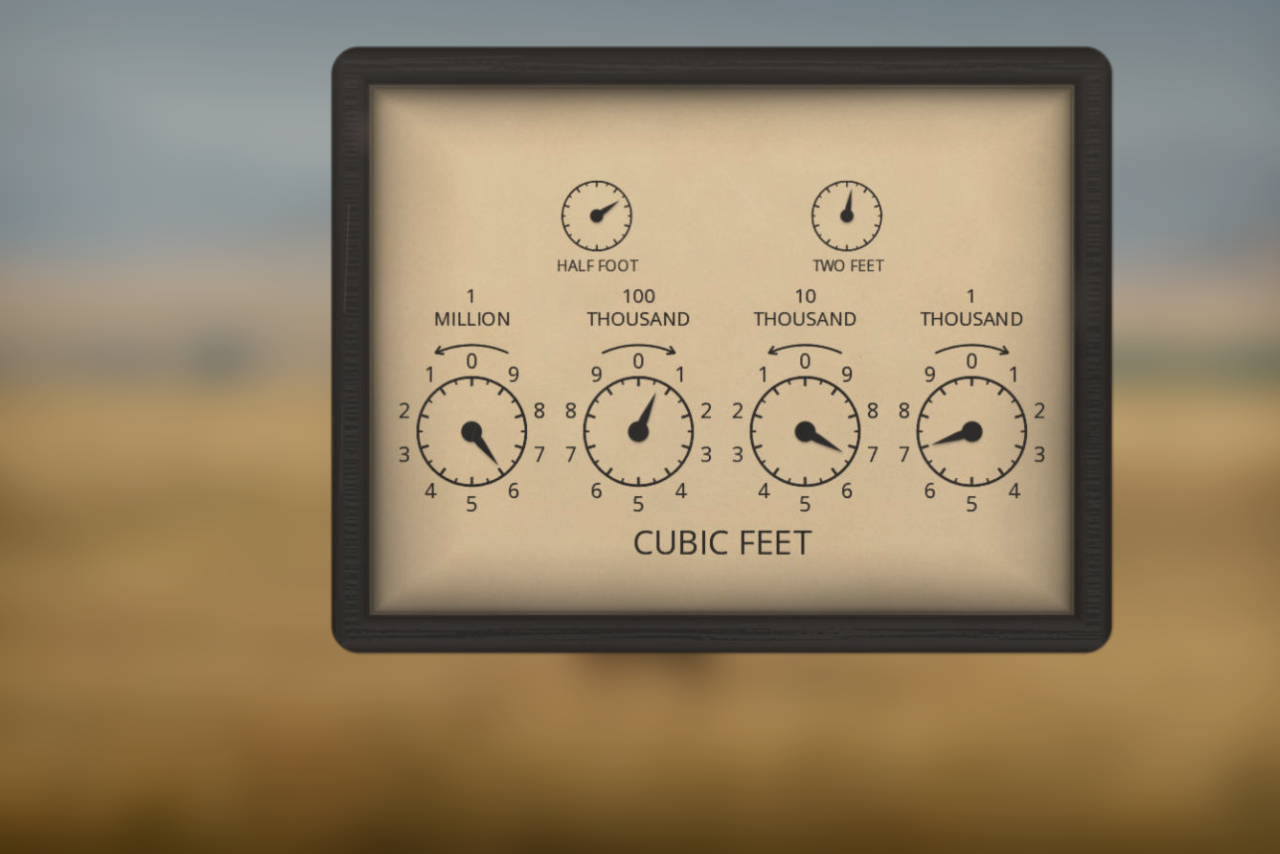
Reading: {"value": 606700, "unit": "ft³"}
